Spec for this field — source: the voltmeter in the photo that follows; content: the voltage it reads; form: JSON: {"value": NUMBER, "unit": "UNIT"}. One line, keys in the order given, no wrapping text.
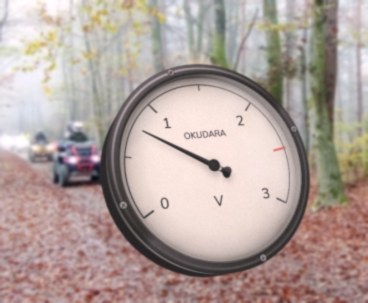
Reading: {"value": 0.75, "unit": "V"}
